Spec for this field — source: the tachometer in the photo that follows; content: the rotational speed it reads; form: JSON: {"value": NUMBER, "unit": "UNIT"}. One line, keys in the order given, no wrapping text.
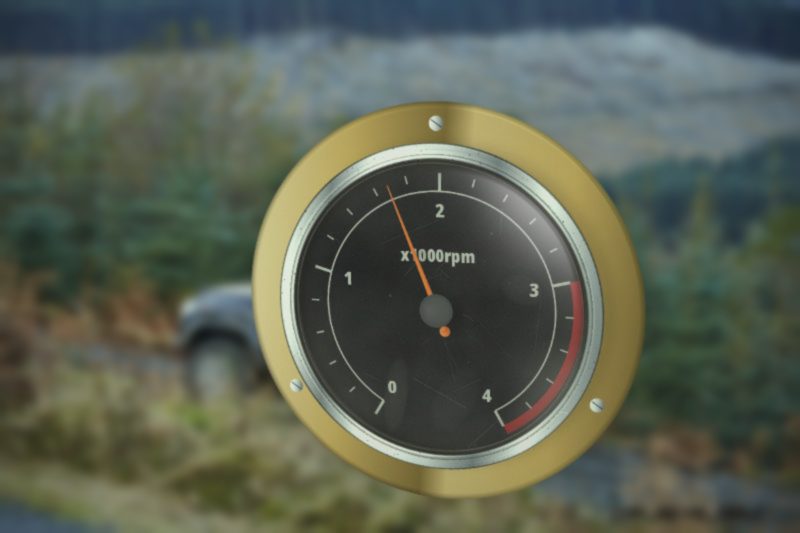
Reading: {"value": 1700, "unit": "rpm"}
